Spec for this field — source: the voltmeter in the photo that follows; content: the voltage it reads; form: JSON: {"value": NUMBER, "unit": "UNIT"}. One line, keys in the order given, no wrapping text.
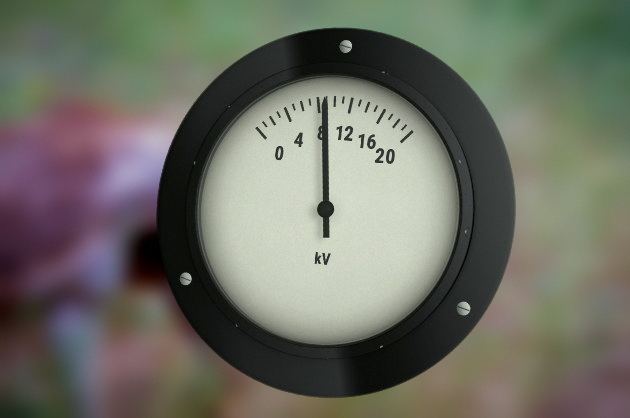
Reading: {"value": 9, "unit": "kV"}
